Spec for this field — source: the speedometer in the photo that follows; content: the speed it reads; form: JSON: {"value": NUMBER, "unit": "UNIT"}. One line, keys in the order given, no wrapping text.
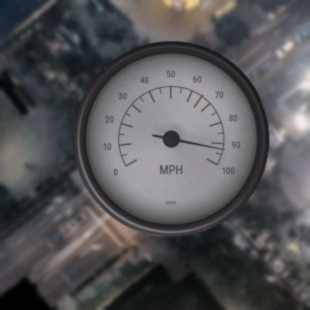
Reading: {"value": 92.5, "unit": "mph"}
